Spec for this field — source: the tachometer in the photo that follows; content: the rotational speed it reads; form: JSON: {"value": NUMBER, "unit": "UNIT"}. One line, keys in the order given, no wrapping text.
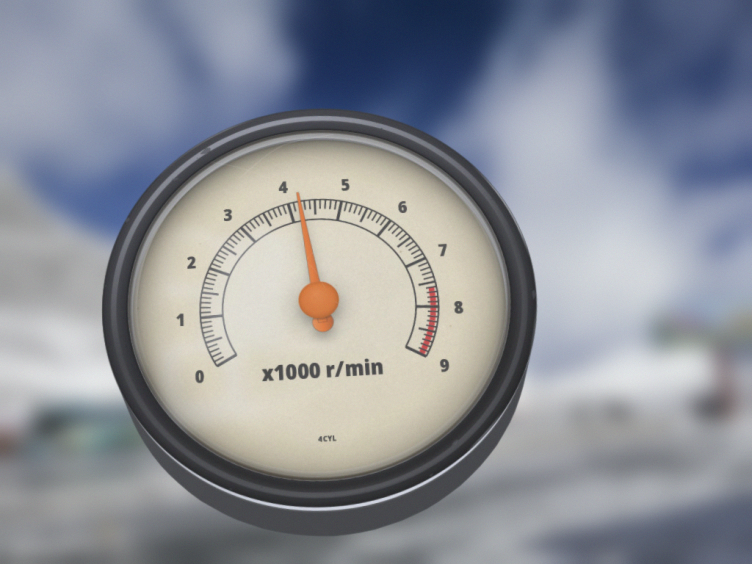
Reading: {"value": 4200, "unit": "rpm"}
